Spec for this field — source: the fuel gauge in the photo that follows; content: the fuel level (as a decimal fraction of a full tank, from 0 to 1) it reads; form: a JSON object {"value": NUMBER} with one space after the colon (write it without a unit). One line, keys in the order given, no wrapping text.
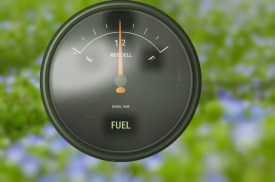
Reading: {"value": 0.5}
